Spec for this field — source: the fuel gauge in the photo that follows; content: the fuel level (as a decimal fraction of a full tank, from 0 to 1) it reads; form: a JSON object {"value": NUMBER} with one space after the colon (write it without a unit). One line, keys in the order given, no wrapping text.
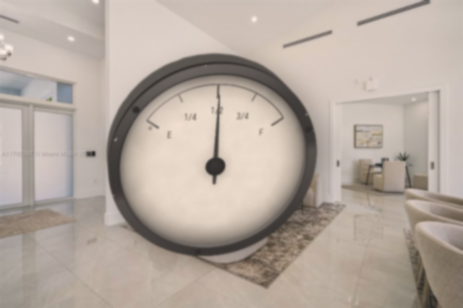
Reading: {"value": 0.5}
